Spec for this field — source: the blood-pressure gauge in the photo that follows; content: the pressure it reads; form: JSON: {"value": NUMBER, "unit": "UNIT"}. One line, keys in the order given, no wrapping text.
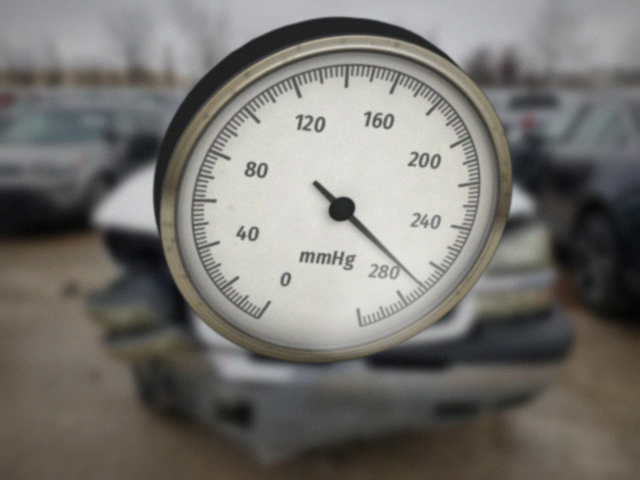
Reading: {"value": 270, "unit": "mmHg"}
